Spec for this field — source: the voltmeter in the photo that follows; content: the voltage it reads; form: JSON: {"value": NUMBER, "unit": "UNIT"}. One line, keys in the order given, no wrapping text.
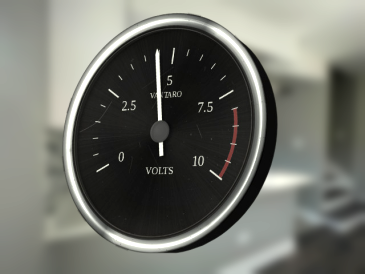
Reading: {"value": 4.5, "unit": "V"}
